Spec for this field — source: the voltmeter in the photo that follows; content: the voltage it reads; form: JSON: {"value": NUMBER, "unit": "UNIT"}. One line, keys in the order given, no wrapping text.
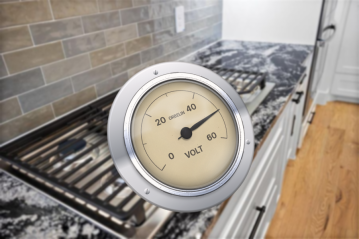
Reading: {"value": 50, "unit": "V"}
